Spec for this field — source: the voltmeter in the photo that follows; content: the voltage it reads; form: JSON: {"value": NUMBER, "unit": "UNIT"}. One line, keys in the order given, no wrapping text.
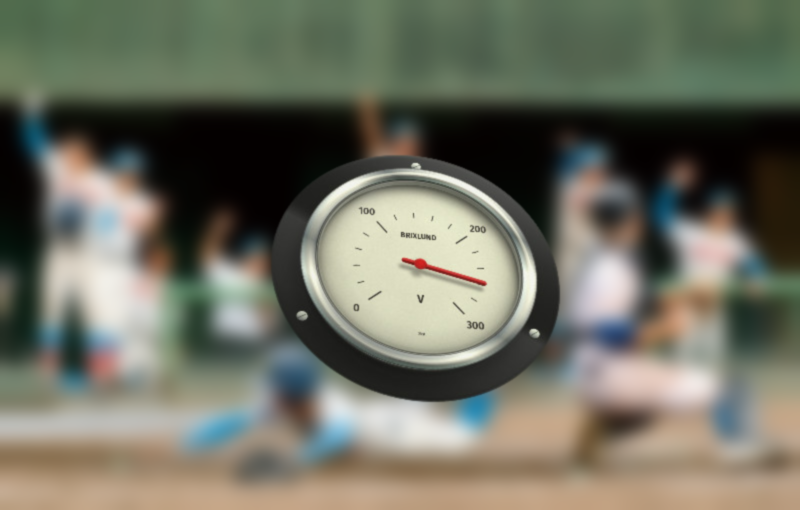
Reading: {"value": 260, "unit": "V"}
